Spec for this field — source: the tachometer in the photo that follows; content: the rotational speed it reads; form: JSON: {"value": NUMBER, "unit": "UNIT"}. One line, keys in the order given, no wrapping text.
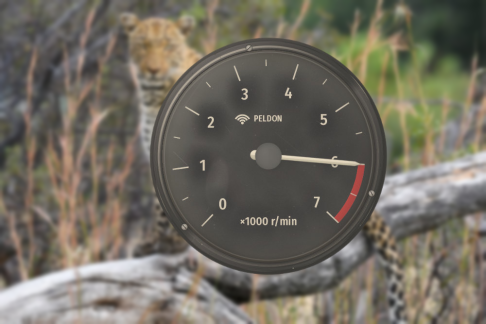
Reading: {"value": 6000, "unit": "rpm"}
